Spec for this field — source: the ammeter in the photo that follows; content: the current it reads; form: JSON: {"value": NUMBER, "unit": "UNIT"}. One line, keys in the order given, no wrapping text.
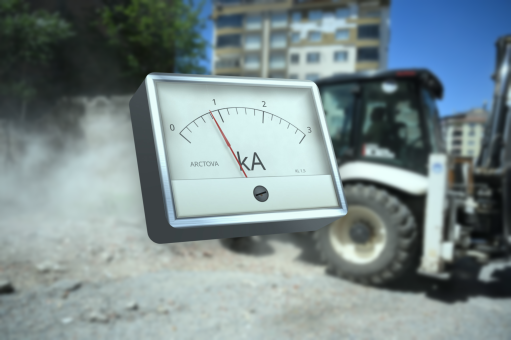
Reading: {"value": 0.8, "unit": "kA"}
